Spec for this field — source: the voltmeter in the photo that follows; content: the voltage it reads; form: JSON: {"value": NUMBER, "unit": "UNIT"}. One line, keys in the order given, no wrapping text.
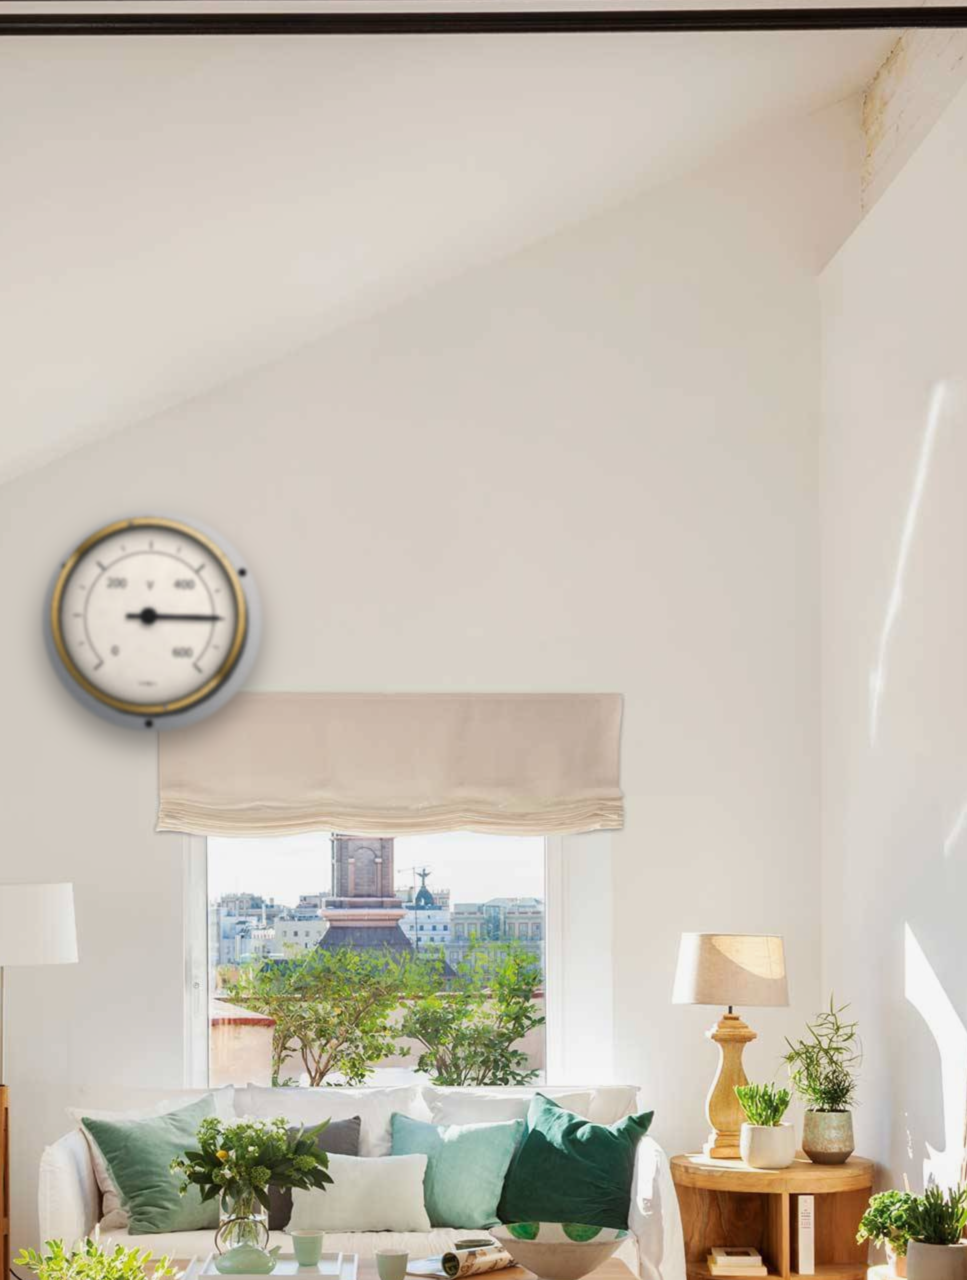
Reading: {"value": 500, "unit": "V"}
